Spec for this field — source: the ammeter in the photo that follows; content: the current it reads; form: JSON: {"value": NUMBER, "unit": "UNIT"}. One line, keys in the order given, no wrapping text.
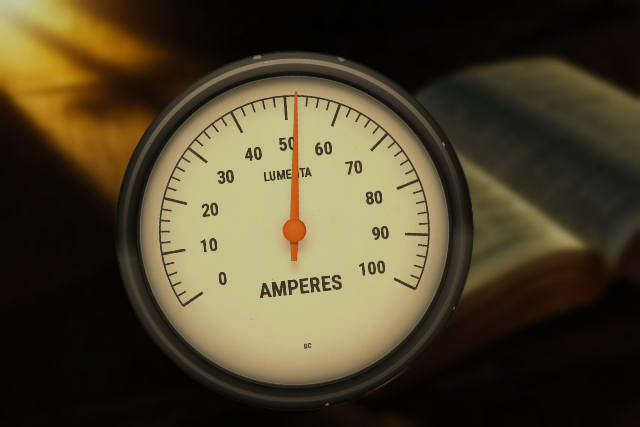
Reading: {"value": 52, "unit": "A"}
